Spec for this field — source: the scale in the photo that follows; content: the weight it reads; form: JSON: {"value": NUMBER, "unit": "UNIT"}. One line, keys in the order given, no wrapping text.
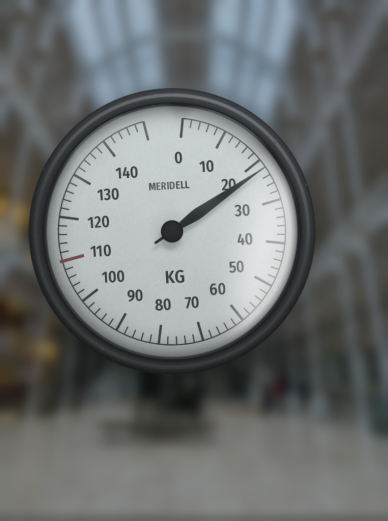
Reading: {"value": 22, "unit": "kg"}
